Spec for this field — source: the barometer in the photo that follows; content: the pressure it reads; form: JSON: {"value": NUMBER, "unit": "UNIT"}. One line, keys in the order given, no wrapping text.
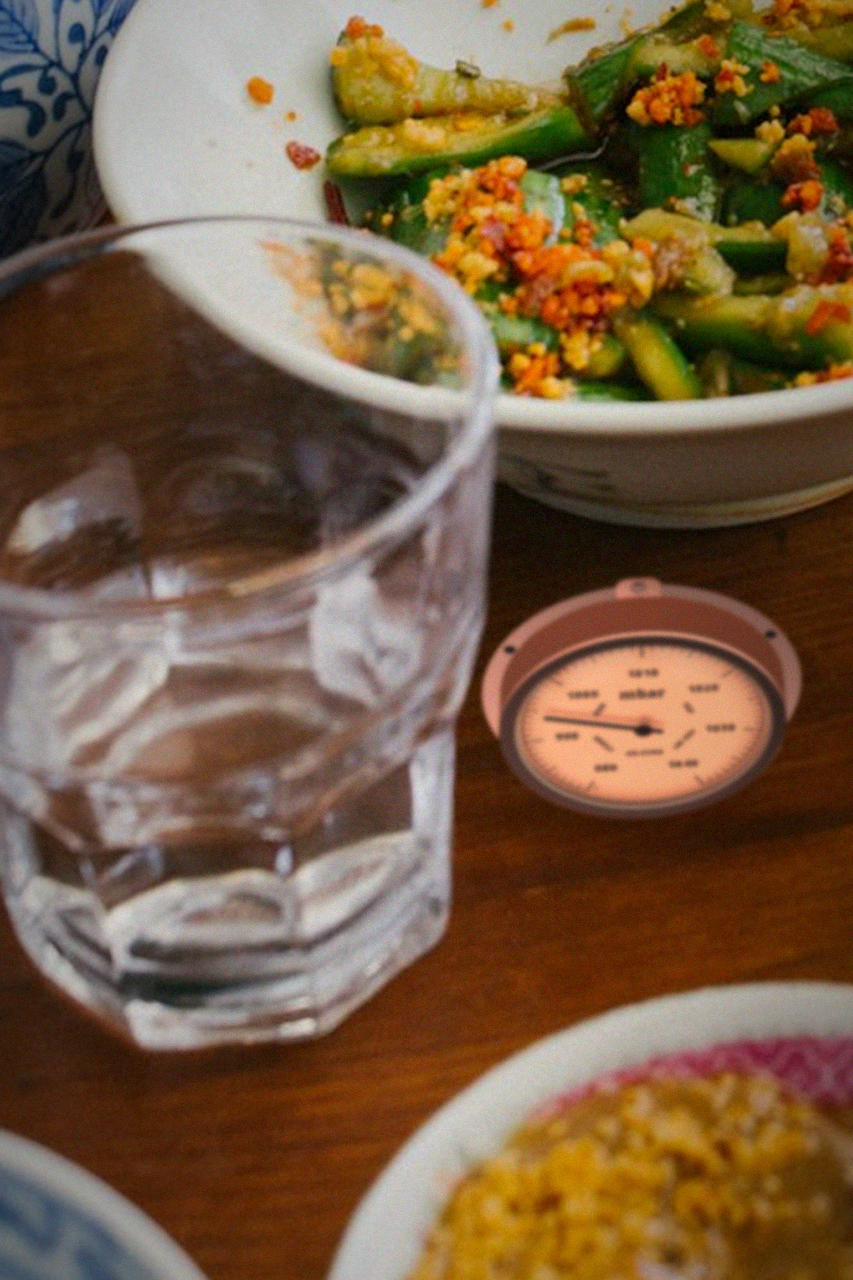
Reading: {"value": 995, "unit": "mbar"}
